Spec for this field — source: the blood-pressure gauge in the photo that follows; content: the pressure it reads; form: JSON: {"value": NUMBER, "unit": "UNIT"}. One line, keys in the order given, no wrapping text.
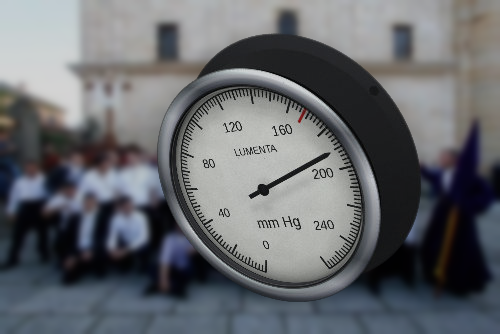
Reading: {"value": 190, "unit": "mmHg"}
